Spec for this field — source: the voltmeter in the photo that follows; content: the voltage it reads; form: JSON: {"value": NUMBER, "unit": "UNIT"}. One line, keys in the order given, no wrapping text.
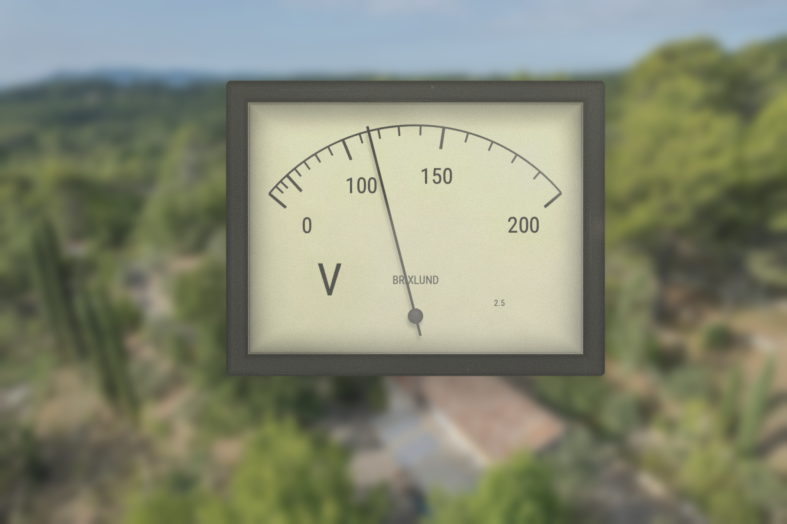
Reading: {"value": 115, "unit": "V"}
